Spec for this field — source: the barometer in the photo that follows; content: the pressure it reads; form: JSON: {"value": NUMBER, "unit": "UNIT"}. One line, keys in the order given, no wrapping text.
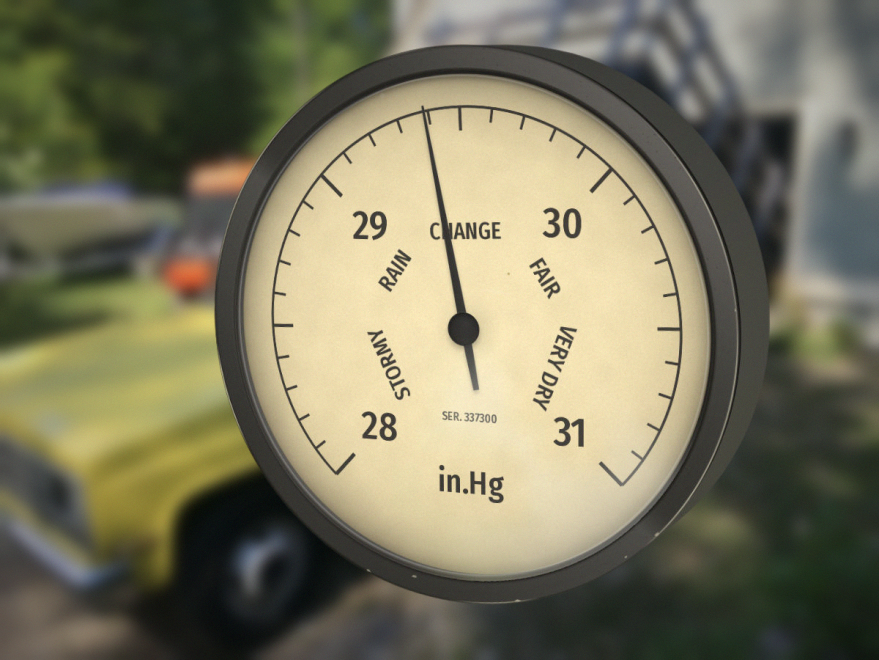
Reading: {"value": 29.4, "unit": "inHg"}
